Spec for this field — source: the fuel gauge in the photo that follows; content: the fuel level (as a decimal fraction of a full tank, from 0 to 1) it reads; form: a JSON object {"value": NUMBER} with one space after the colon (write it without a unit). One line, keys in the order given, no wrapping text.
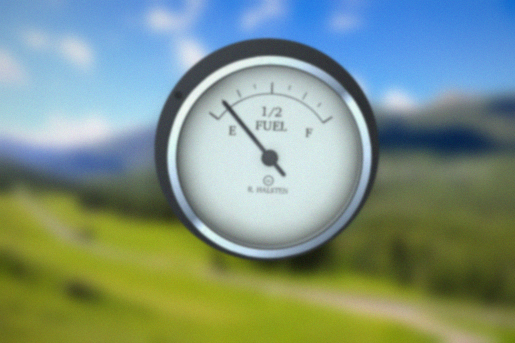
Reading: {"value": 0.125}
